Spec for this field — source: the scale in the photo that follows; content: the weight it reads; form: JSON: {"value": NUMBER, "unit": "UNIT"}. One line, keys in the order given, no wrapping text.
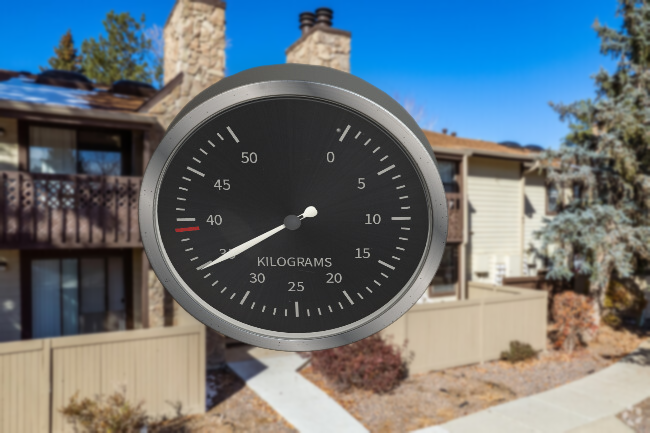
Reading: {"value": 35, "unit": "kg"}
